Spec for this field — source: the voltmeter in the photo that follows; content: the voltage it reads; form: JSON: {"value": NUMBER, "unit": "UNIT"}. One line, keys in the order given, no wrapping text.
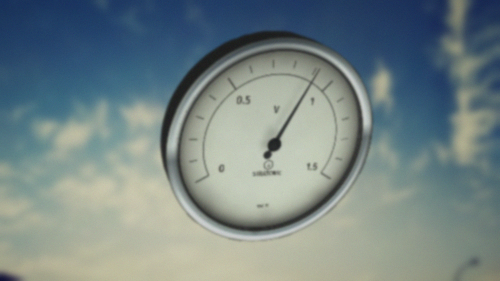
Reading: {"value": 0.9, "unit": "V"}
